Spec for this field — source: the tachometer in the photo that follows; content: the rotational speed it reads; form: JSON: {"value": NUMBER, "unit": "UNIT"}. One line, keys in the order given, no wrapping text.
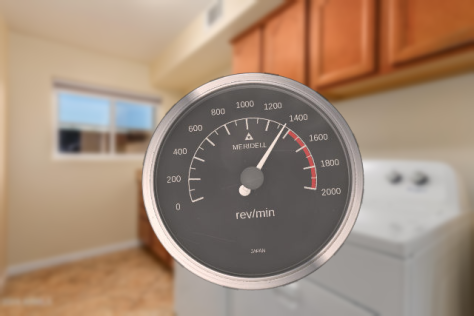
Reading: {"value": 1350, "unit": "rpm"}
